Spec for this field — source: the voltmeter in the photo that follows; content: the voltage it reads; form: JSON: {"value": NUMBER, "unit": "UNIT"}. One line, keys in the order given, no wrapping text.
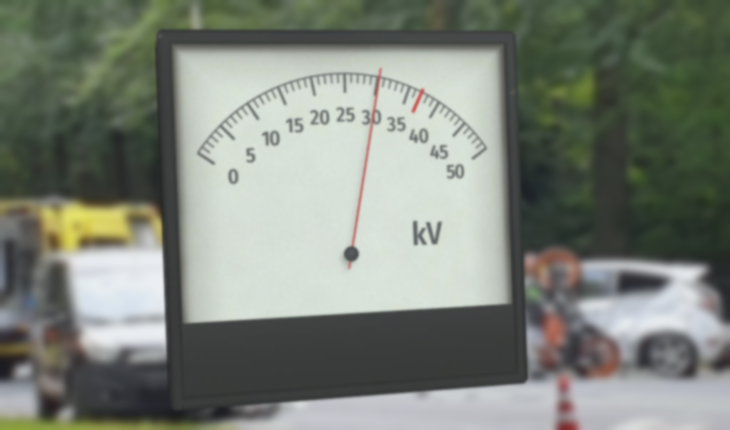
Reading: {"value": 30, "unit": "kV"}
